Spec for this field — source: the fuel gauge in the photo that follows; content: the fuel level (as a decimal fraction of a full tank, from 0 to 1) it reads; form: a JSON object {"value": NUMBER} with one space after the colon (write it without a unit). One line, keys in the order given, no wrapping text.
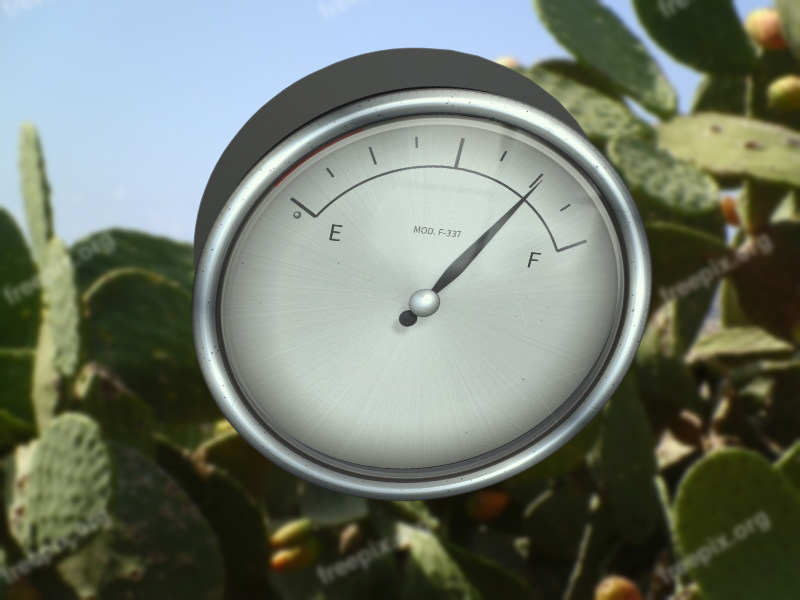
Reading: {"value": 0.75}
